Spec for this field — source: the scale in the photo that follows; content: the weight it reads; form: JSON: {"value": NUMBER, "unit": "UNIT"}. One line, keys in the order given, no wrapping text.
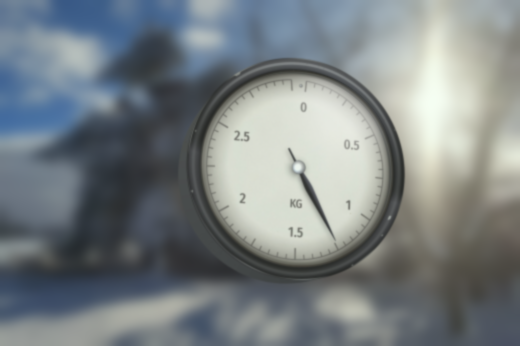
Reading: {"value": 1.25, "unit": "kg"}
